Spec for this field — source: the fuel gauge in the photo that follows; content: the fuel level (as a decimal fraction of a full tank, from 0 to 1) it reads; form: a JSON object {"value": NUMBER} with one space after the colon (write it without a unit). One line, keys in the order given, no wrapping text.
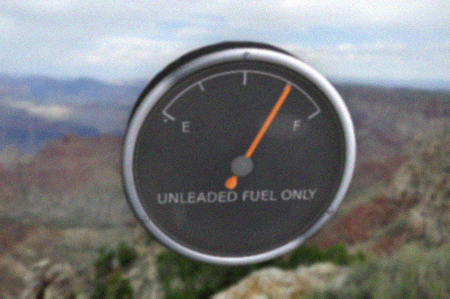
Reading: {"value": 0.75}
